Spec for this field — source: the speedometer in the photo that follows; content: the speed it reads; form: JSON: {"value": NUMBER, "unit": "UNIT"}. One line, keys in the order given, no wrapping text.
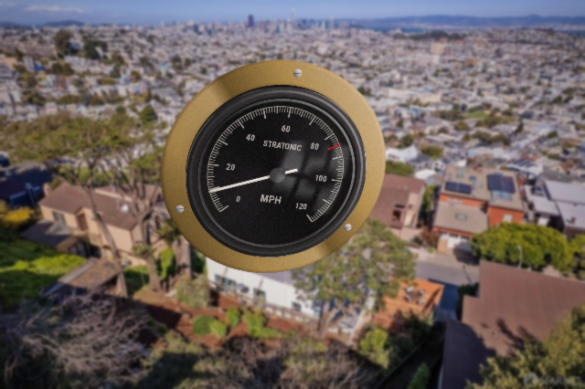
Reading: {"value": 10, "unit": "mph"}
